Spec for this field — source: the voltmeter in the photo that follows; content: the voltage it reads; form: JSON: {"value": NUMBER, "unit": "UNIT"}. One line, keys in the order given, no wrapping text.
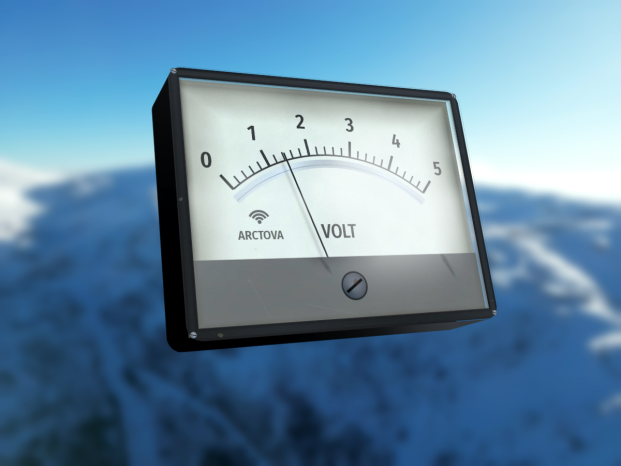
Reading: {"value": 1.4, "unit": "V"}
